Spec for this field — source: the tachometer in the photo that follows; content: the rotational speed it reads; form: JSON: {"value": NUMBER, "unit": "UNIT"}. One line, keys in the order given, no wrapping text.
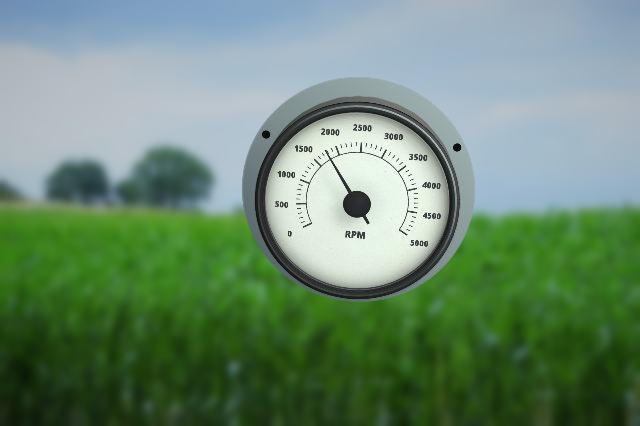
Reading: {"value": 1800, "unit": "rpm"}
